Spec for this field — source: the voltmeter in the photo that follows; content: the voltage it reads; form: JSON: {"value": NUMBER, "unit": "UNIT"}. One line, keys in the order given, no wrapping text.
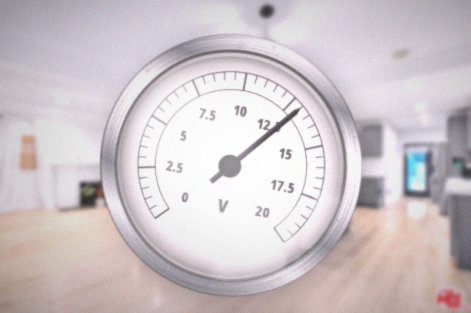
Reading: {"value": 13, "unit": "V"}
